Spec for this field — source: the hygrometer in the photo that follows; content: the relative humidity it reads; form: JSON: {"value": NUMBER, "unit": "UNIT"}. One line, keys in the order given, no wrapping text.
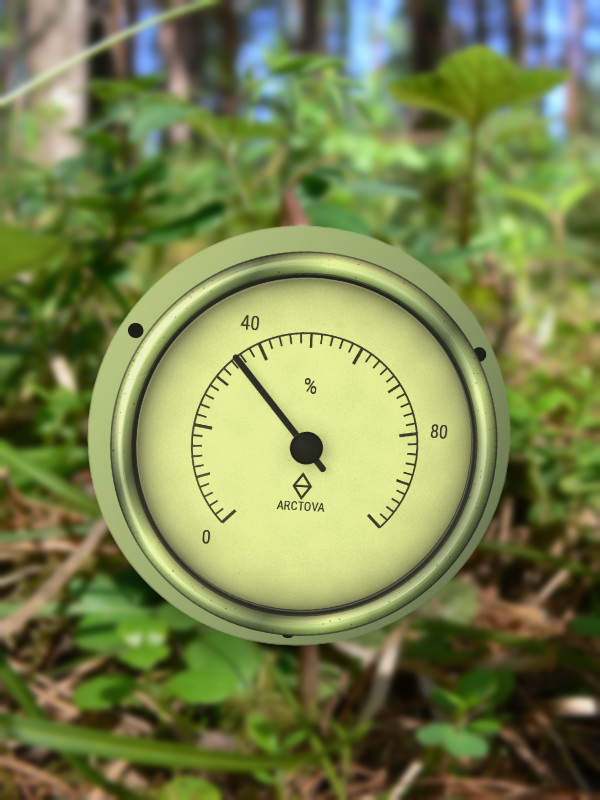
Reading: {"value": 35, "unit": "%"}
